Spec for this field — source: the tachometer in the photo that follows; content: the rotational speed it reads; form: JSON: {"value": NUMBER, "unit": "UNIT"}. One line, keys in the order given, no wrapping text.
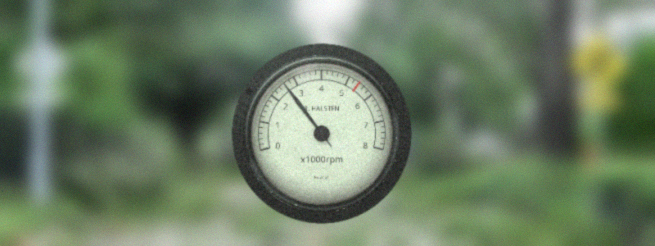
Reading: {"value": 2600, "unit": "rpm"}
